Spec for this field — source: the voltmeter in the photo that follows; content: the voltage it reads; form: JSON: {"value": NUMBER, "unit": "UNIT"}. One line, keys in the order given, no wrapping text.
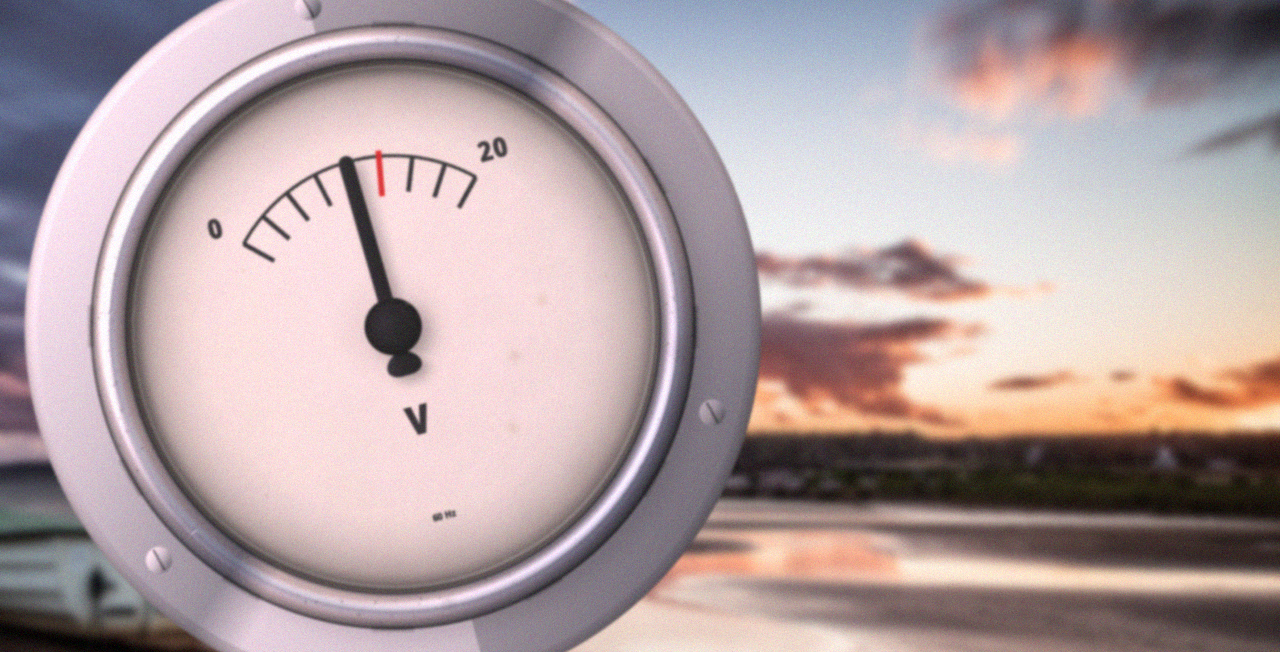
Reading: {"value": 10, "unit": "V"}
